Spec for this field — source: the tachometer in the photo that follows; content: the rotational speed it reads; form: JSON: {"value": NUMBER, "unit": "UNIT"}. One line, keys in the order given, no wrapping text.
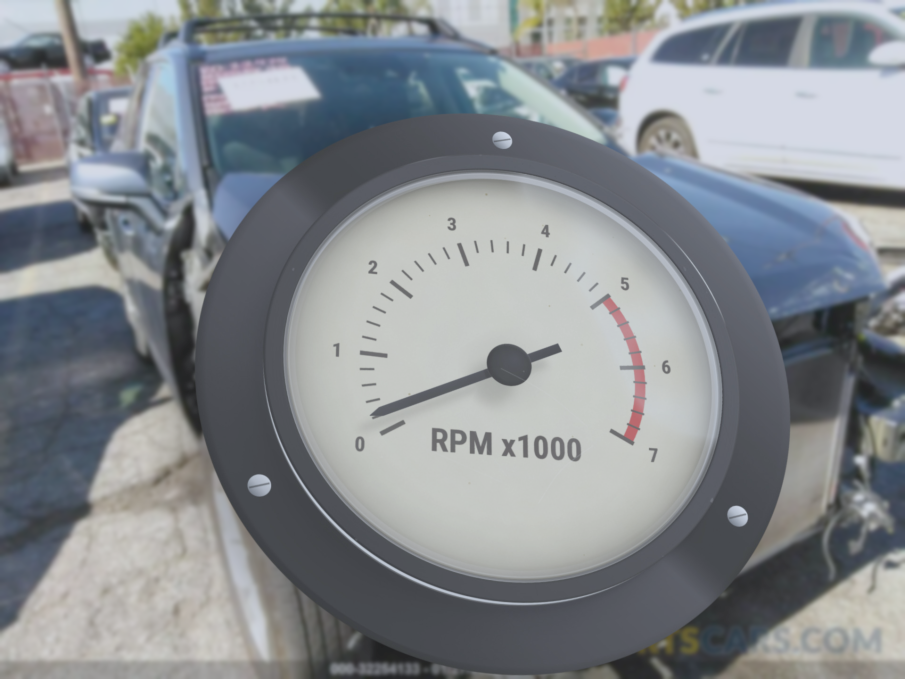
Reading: {"value": 200, "unit": "rpm"}
